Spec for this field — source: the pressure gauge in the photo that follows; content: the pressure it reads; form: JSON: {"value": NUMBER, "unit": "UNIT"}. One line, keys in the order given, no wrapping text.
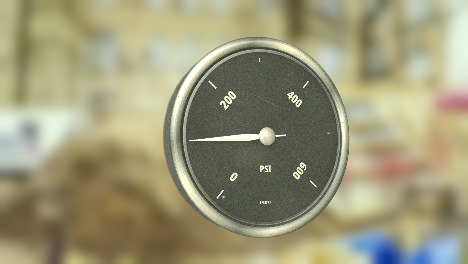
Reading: {"value": 100, "unit": "psi"}
